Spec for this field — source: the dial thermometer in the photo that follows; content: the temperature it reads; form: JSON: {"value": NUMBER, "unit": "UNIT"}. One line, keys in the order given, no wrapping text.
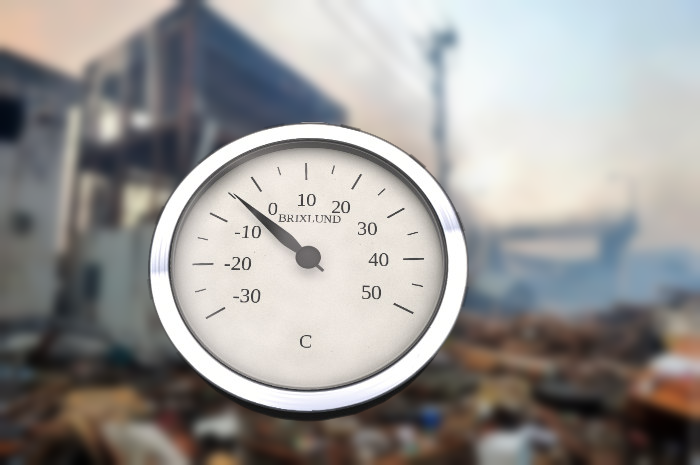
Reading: {"value": -5, "unit": "°C"}
